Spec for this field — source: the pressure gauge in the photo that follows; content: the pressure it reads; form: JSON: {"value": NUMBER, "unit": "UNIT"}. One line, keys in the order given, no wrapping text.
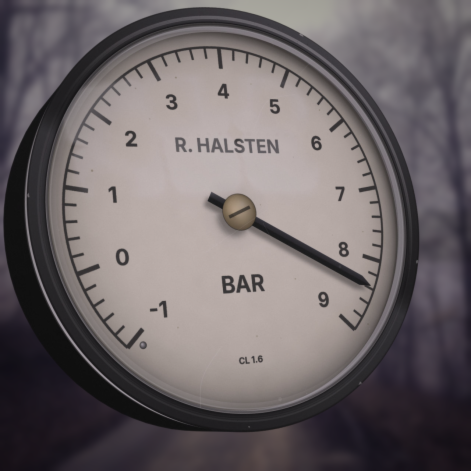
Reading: {"value": 8.4, "unit": "bar"}
